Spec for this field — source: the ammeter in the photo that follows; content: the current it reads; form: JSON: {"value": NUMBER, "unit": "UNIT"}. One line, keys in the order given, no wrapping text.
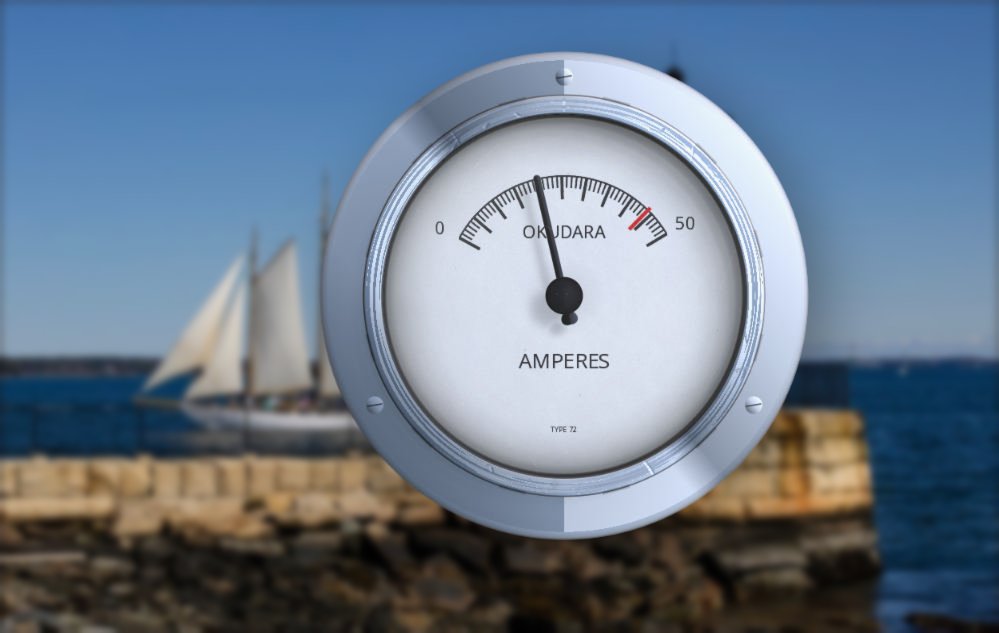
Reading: {"value": 20, "unit": "A"}
